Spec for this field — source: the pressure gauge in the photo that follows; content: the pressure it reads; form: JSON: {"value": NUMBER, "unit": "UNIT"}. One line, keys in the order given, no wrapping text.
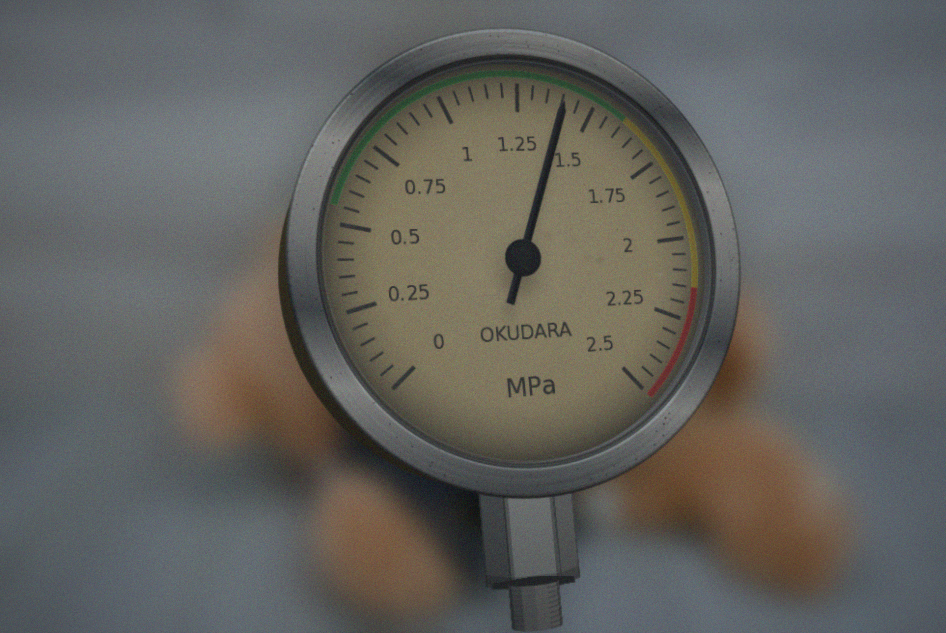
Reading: {"value": 1.4, "unit": "MPa"}
